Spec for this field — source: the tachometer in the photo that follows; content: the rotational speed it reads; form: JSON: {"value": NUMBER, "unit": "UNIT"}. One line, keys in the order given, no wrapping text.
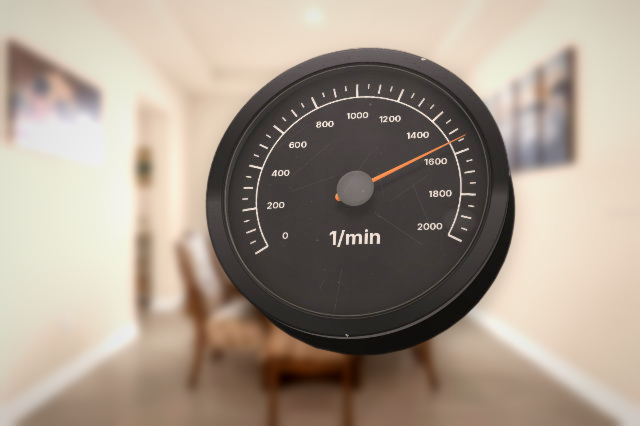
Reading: {"value": 1550, "unit": "rpm"}
